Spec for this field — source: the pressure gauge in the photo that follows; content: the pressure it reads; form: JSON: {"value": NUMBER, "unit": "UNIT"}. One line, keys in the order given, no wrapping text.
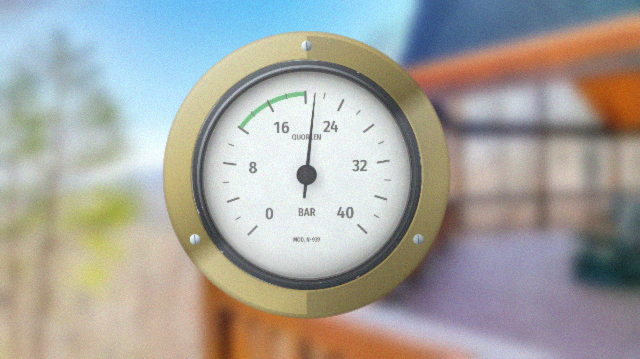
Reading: {"value": 21, "unit": "bar"}
